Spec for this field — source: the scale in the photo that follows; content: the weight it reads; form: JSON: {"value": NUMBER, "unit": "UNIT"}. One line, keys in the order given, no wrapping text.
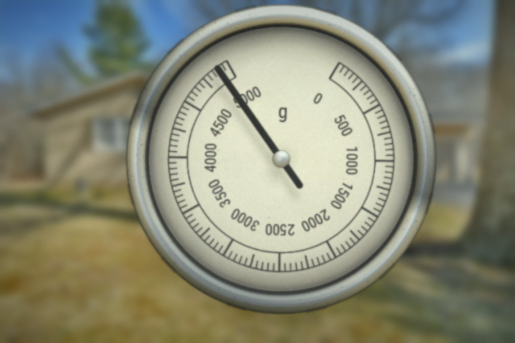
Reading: {"value": 4900, "unit": "g"}
